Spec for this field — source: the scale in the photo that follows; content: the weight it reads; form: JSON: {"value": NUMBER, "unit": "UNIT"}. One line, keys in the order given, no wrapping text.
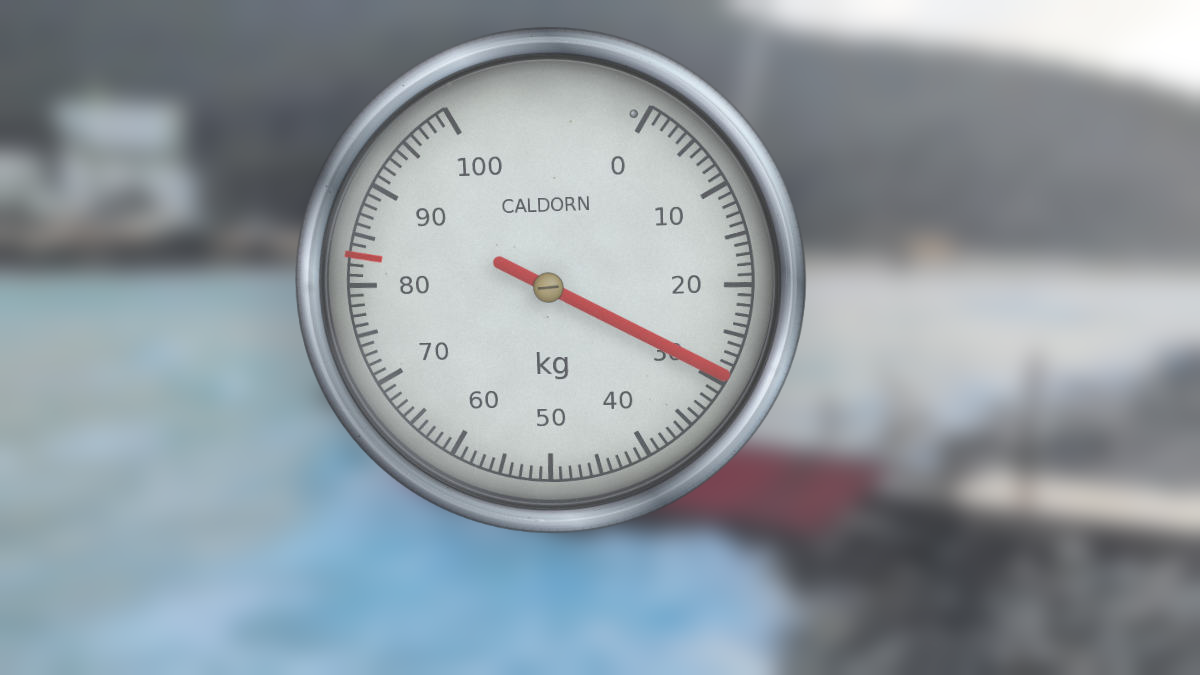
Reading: {"value": 29, "unit": "kg"}
